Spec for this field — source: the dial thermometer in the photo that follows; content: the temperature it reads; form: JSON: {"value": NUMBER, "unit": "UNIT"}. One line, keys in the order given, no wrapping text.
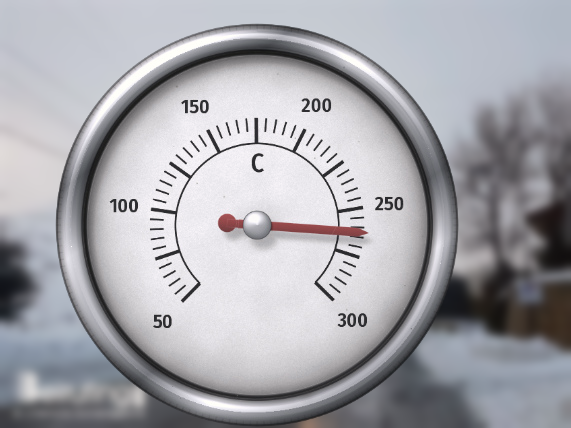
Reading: {"value": 262.5, "unit": "°C"}
